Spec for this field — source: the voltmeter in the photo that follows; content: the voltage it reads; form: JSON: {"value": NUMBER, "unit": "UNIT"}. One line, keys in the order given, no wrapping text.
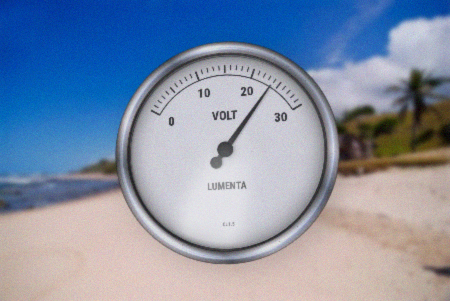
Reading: {"value": 24, "unit": "V"}
